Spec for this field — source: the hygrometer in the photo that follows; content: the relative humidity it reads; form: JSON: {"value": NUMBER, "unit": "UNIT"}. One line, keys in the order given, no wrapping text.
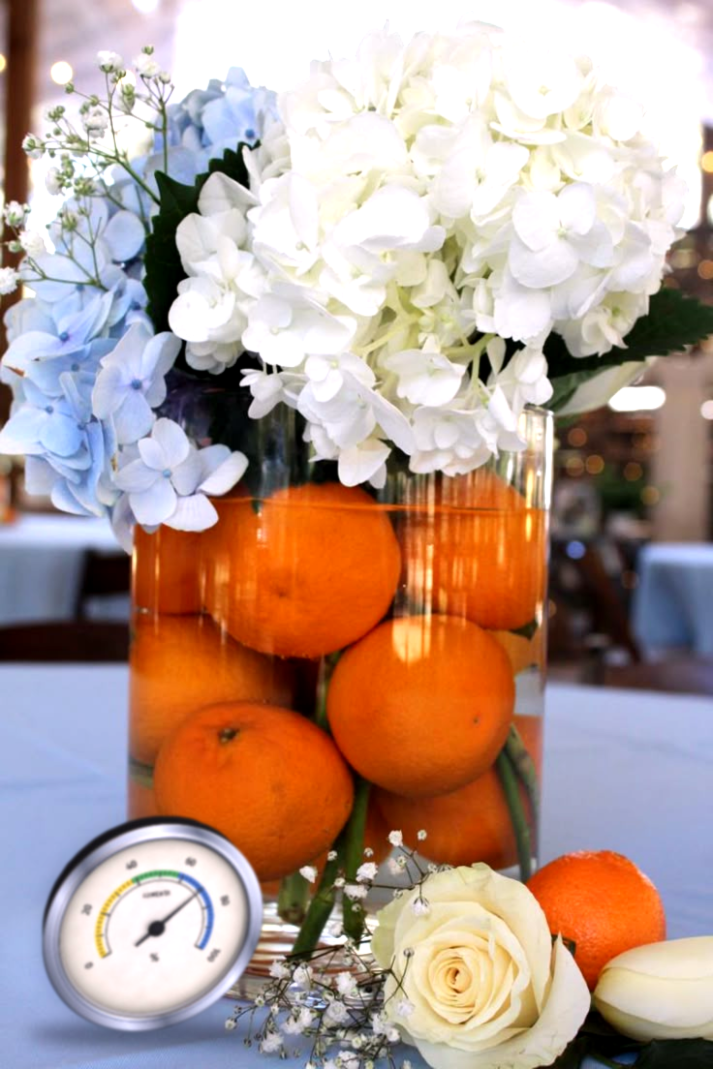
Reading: {"value": 70, "unit": "%"}
